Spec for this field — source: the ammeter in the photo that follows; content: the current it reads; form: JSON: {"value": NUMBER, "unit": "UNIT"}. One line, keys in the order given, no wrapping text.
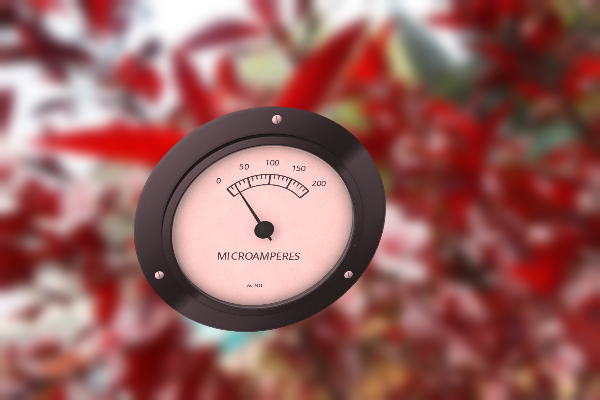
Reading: {"value": 20, "unit": "µA"}
